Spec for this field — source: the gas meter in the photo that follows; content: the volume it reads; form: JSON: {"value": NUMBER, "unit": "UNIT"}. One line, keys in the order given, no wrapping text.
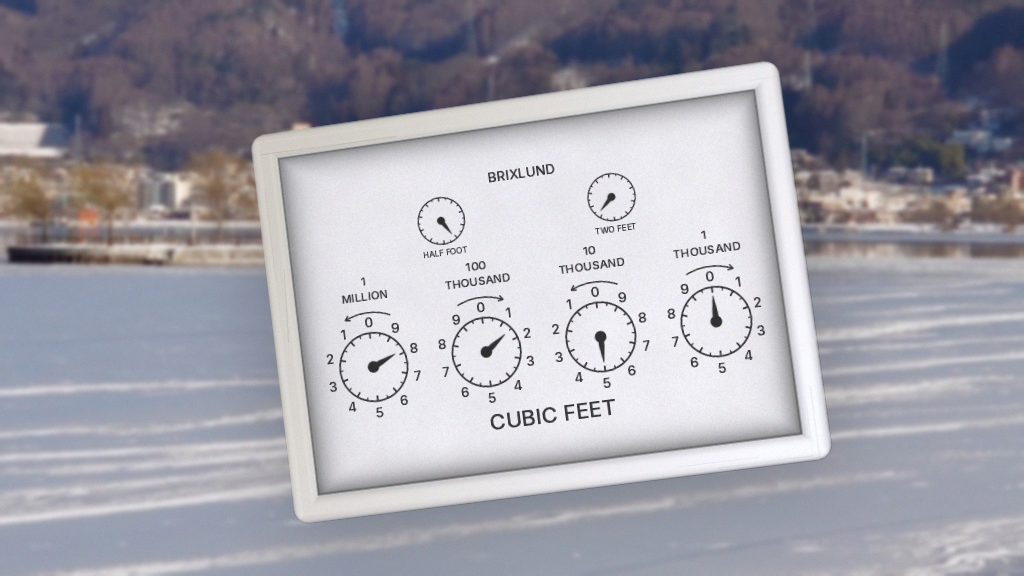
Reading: {"value": 815000, "unit": "ft³"}
